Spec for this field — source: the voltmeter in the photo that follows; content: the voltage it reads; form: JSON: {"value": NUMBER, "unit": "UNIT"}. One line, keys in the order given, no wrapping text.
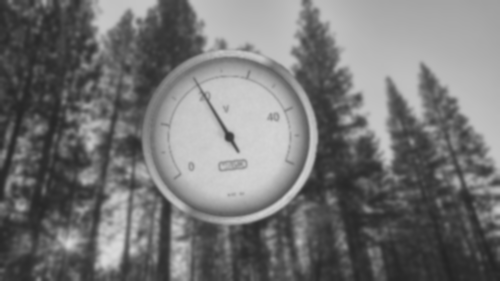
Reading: {"value": 20, "unit": "V"}
